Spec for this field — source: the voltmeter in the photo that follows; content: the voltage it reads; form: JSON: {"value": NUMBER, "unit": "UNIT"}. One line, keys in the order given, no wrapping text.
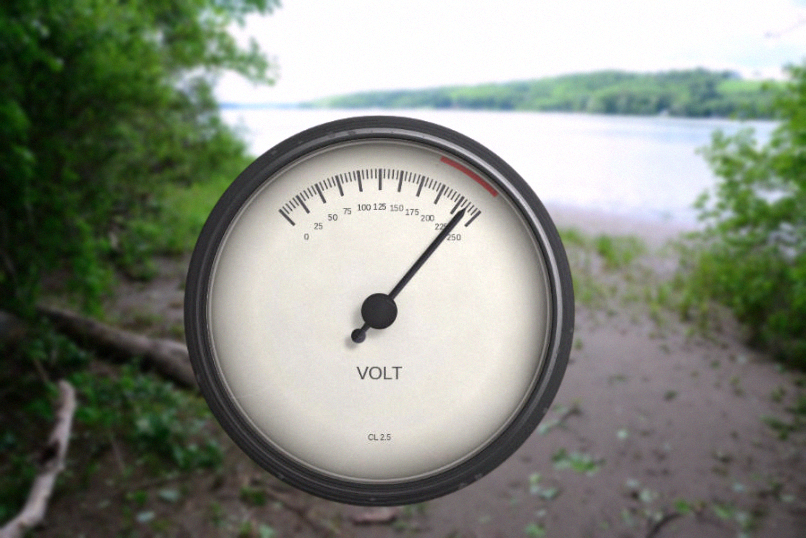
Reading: {"value": 235, "unit": "V"}
